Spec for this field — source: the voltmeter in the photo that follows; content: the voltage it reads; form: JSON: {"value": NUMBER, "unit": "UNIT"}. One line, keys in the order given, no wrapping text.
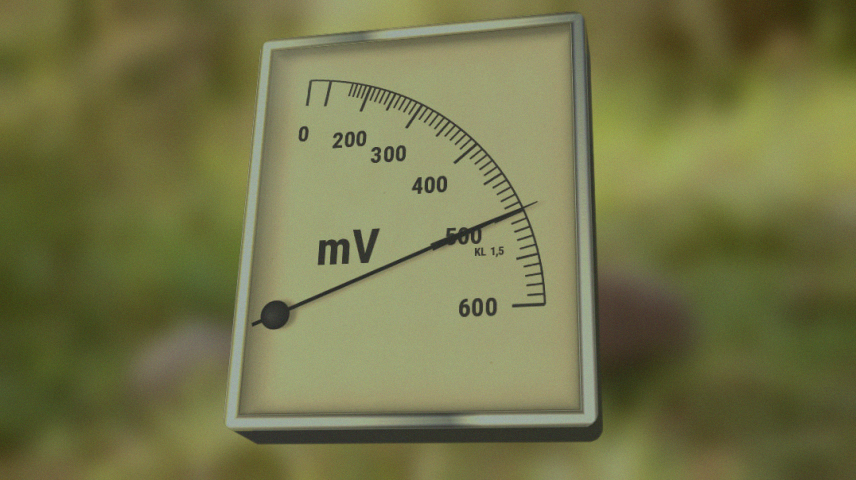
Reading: {"value": 500, "unit": "mV"}
